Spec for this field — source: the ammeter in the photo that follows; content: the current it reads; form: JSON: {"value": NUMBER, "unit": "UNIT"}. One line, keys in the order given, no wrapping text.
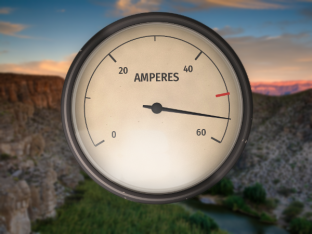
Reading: {"value": 55, "unit": "A"}
